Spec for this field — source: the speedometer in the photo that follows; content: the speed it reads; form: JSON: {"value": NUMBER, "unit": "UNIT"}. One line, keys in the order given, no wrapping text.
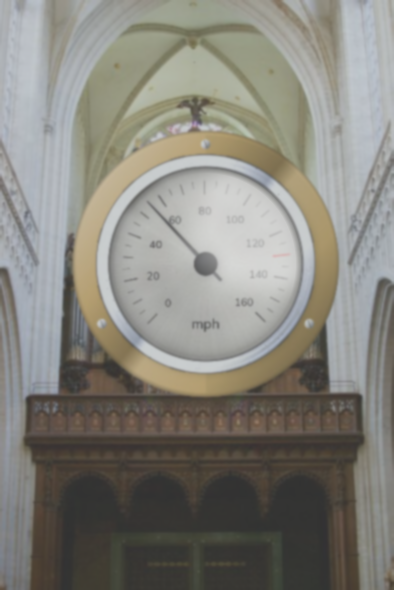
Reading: {"value": 55, "unit": "mph"}
